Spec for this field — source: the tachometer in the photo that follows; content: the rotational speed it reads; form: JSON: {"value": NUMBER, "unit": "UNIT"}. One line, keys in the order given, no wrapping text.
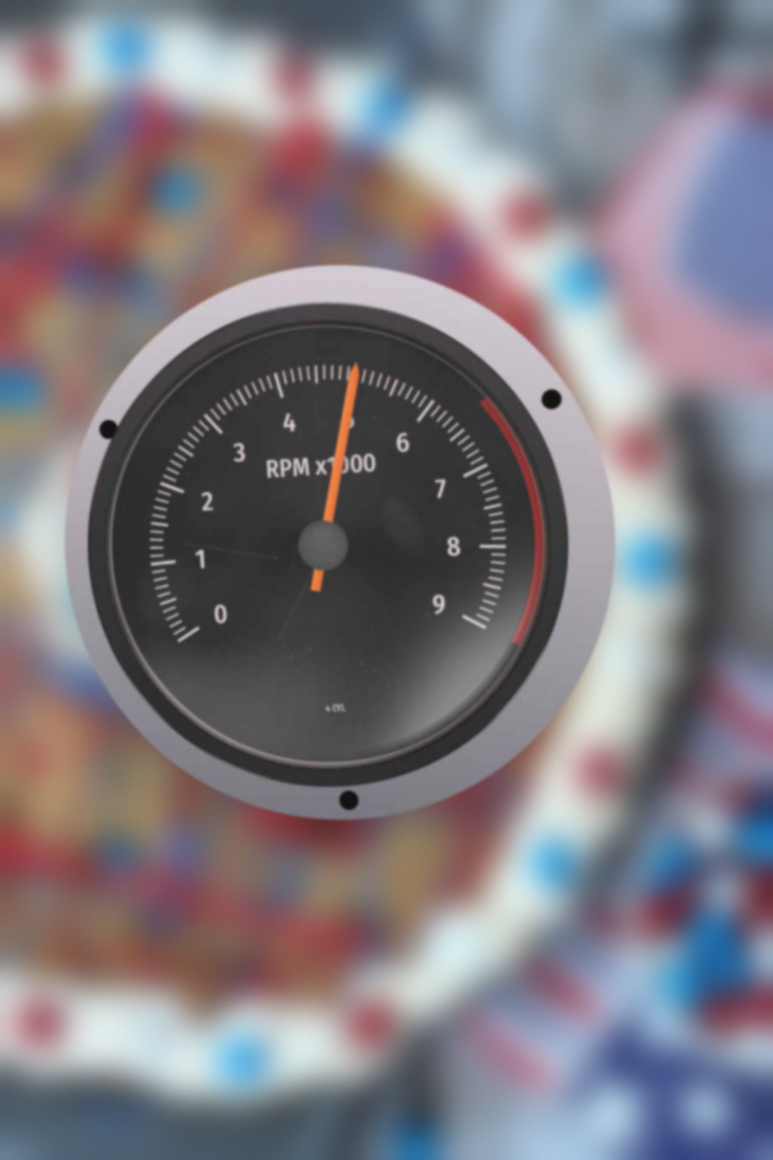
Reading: {"value": 5000, "unit": "rpm"}
